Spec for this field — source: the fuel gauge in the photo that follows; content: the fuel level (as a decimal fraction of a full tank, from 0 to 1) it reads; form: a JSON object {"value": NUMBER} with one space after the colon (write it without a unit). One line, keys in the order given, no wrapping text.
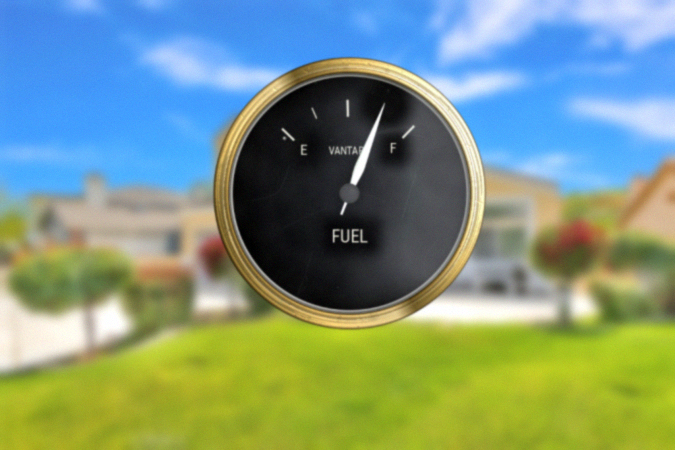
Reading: {"value": 0.75}
